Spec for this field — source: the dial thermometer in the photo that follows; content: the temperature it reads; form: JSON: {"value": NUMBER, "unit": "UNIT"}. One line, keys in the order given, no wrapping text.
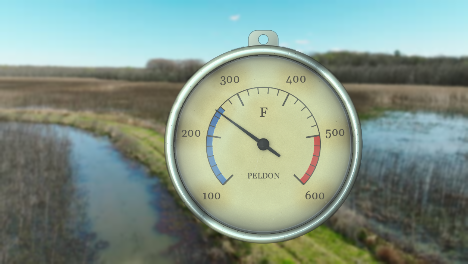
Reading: {"value": 250, "unit": "°F"}
